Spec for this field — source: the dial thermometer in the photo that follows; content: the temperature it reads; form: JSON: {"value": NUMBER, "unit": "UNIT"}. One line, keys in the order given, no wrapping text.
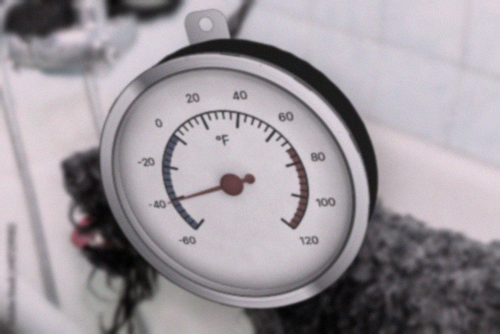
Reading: {"value": -40, "unit": "°F"}
